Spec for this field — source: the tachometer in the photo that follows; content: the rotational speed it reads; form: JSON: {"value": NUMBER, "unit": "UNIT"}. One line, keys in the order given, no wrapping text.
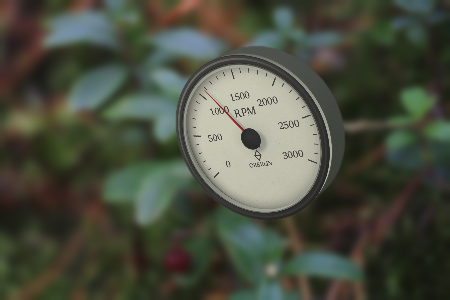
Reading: {"value": 1100, "unit": "rpm"}
